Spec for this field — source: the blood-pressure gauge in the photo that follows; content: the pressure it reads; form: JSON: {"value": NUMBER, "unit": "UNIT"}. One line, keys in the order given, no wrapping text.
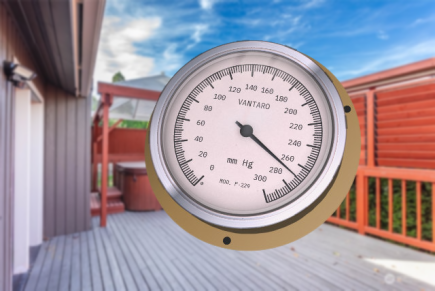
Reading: {"value": 270, "unit": "mmHg"}
